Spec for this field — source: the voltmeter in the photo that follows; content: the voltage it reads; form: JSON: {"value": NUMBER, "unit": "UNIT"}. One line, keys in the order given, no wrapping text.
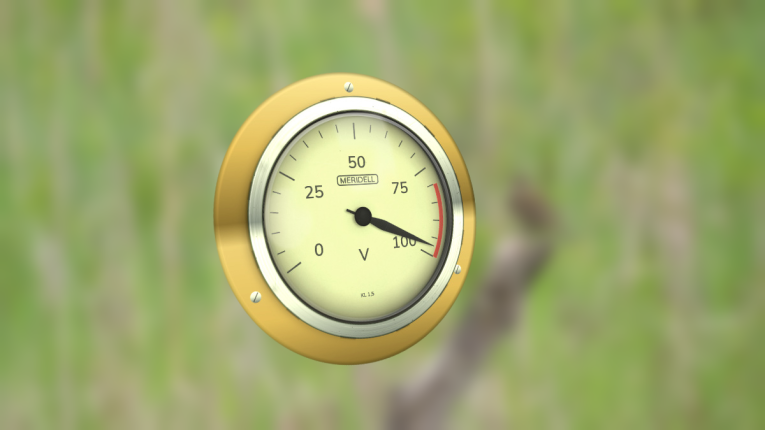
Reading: {"value": 97.5, "unit": "V"}
